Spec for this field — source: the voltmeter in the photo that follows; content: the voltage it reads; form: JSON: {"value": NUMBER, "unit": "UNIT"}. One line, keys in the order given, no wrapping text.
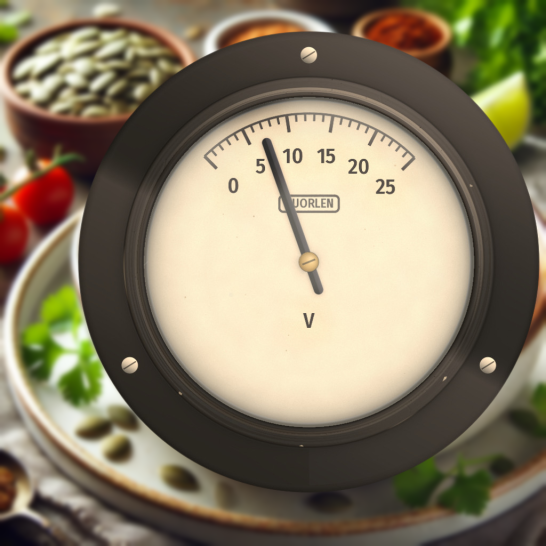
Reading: {"value": 7, "unit": "V"}
